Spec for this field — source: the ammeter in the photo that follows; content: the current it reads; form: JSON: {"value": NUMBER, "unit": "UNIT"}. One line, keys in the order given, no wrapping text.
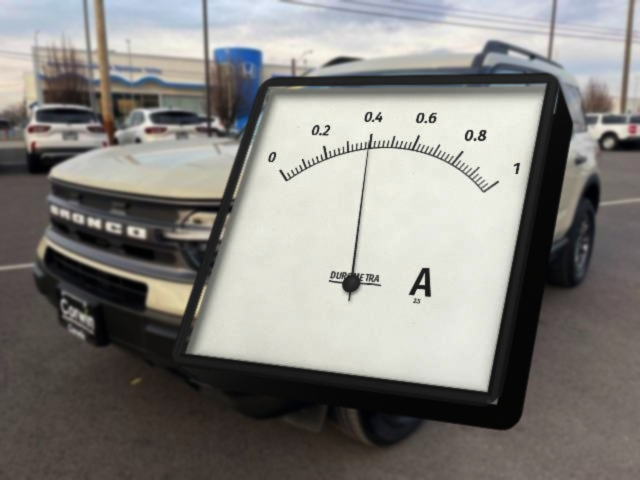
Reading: {"value": 0.4, "unit": "A"}
